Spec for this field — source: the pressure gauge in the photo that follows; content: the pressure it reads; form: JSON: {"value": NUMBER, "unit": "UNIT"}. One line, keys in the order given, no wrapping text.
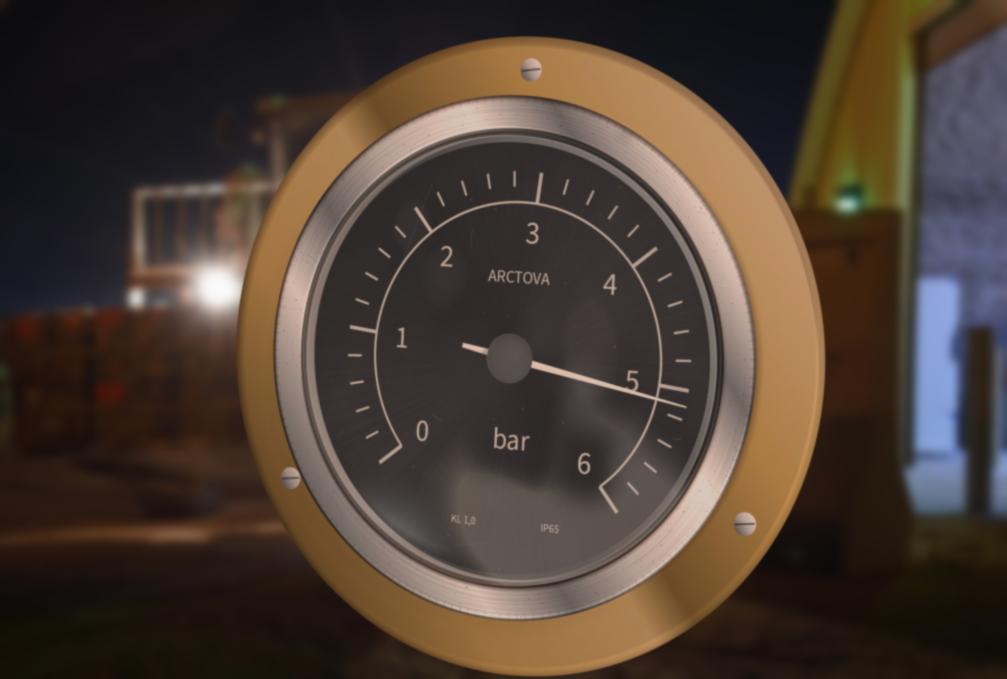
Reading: {"value": 5.1, "unit": "bar"}
